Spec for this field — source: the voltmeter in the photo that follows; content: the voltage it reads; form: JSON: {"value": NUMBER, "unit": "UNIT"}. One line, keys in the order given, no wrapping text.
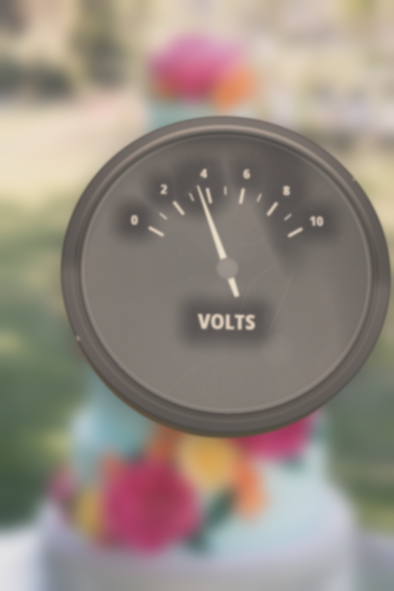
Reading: {"value": 3.5, "unit": "V"}
